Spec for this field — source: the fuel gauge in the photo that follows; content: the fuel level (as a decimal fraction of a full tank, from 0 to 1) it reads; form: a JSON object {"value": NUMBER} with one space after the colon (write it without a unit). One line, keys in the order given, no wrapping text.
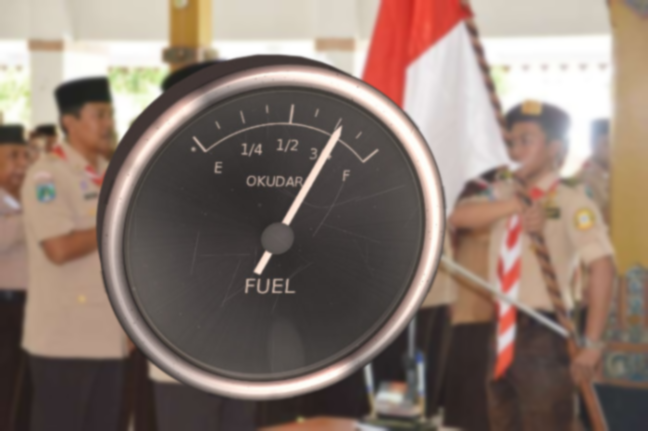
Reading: {"value": 0.75}
